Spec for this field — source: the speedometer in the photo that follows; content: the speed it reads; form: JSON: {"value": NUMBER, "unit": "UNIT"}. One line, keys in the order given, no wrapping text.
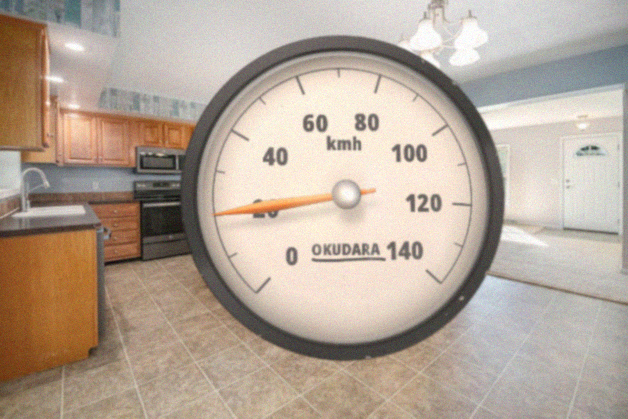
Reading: {"value": 20, "unit": "km/h"}
